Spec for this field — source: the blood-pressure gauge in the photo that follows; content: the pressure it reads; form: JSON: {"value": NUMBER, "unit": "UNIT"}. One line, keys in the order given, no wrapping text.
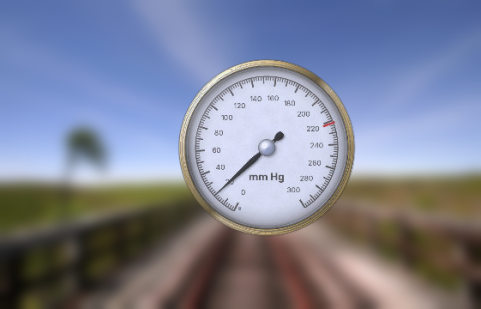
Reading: {"value": 20, "unit": "mmHg"}
